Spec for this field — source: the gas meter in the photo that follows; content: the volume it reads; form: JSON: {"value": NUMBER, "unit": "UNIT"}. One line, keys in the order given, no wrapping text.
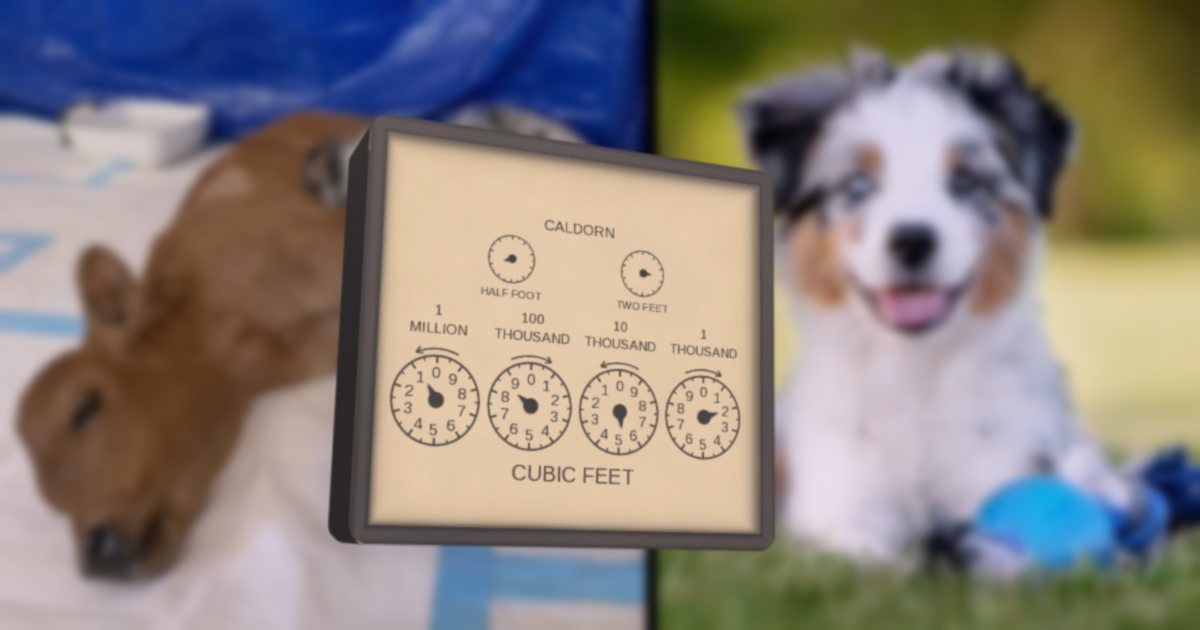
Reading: {"value": 85200, "unit": "ft³"}
